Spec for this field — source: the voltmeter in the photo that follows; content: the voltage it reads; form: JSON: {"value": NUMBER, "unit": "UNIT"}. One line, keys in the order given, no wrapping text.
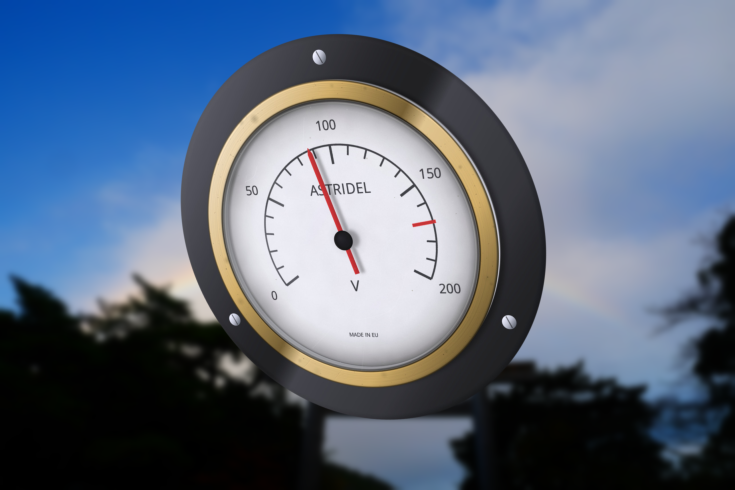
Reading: {"value": 90, "unit": "V"}
